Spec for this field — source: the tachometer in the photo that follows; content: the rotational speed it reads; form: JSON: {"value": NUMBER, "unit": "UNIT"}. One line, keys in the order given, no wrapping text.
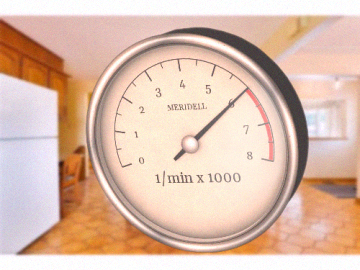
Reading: {"value": 6000, "unit": "rpm"}
